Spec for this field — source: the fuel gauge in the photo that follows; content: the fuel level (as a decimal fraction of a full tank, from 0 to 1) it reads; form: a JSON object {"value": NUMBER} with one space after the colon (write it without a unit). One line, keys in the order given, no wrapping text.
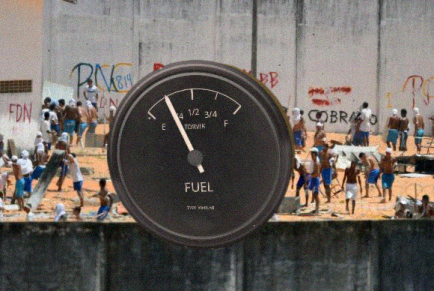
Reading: {"value": 0.25}
